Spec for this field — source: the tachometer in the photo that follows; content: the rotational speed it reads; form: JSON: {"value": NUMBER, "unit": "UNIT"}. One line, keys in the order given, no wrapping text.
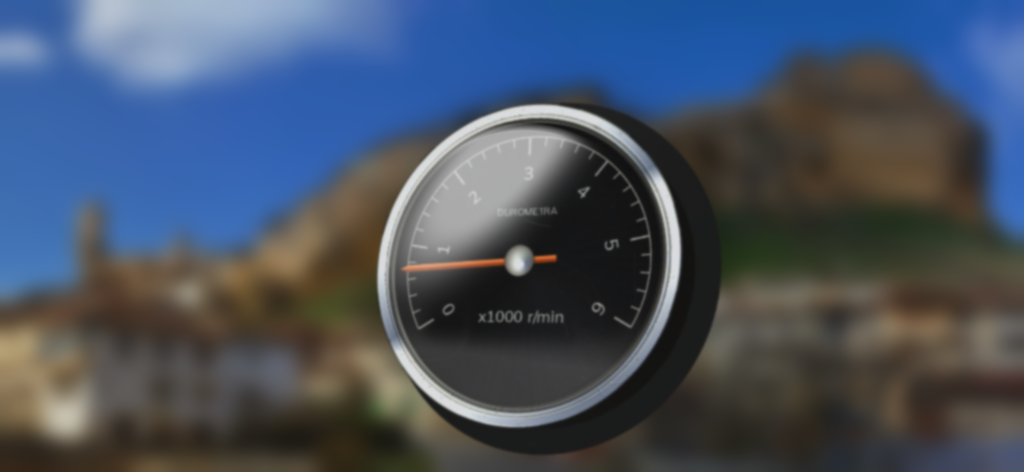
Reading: {"value": 700, "unit": "rpm"}
